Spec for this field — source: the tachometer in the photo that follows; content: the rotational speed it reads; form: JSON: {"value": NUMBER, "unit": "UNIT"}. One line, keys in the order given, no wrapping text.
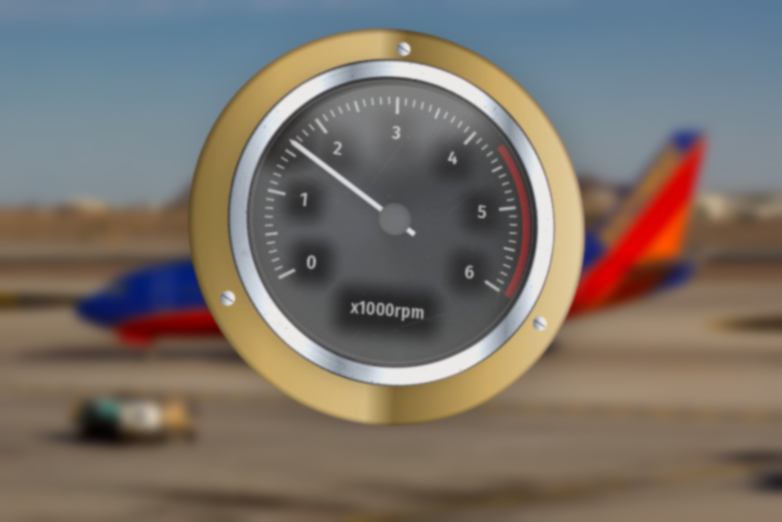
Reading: {"value": 1600, "unit": "rpm"}
